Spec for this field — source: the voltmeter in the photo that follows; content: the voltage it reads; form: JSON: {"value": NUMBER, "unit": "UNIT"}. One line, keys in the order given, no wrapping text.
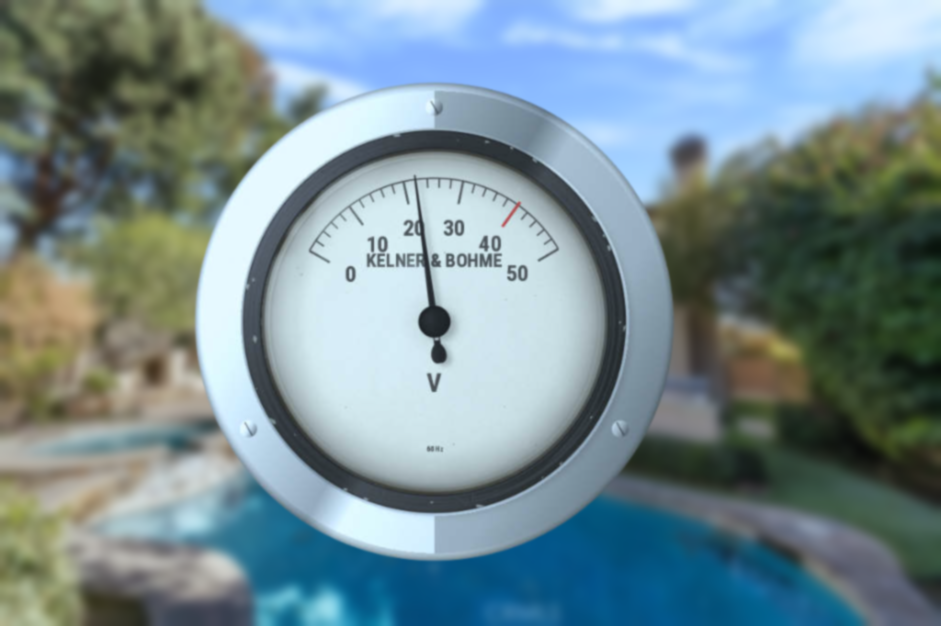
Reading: {"value": 22, "unit": "V"}
